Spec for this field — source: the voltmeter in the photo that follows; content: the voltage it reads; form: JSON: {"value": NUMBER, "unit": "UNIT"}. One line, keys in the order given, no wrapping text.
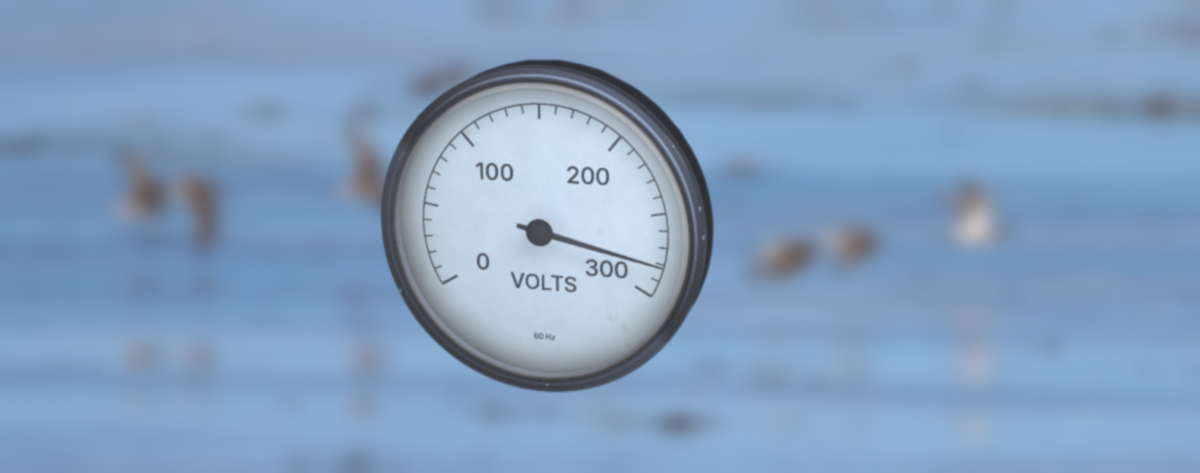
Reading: {"value": 280, "unit": "V"}
